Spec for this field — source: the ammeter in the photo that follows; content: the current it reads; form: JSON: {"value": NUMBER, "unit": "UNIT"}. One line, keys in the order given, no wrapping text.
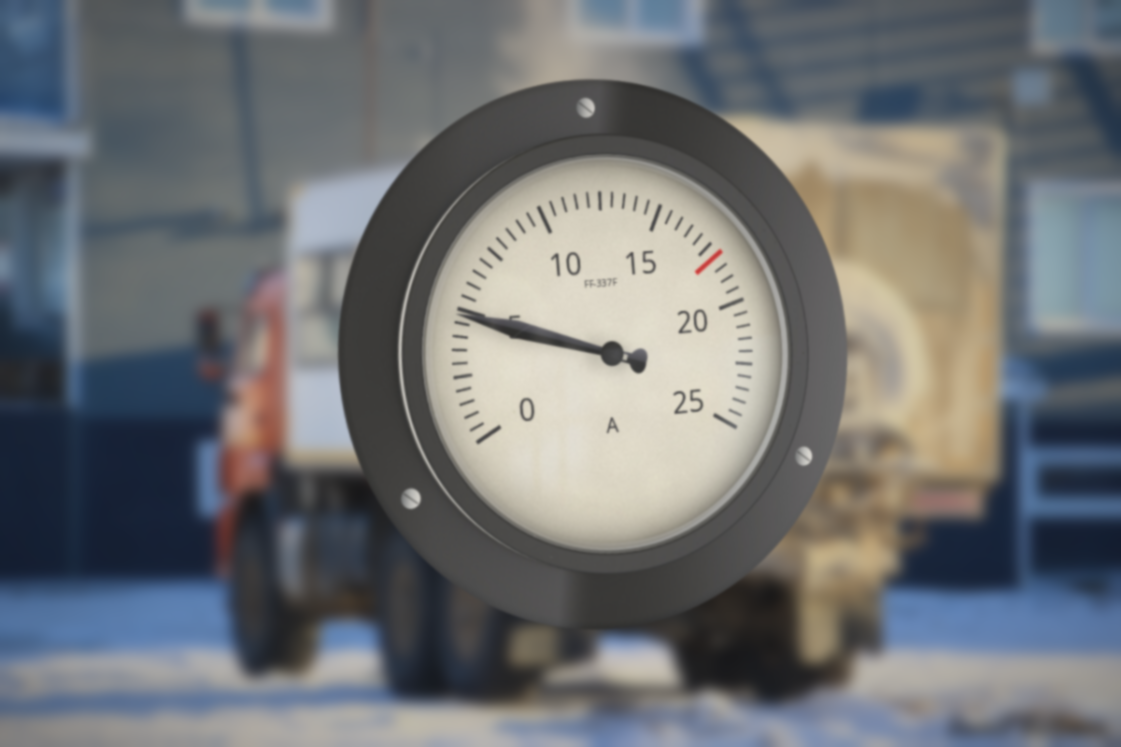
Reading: {"value": 4.75, "unit": "A"}
